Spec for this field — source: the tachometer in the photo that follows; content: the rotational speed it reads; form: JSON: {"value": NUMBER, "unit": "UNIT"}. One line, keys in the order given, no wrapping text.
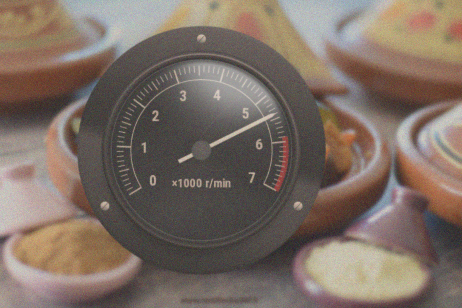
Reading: {"value": 5400, "unit": "rpm"}
